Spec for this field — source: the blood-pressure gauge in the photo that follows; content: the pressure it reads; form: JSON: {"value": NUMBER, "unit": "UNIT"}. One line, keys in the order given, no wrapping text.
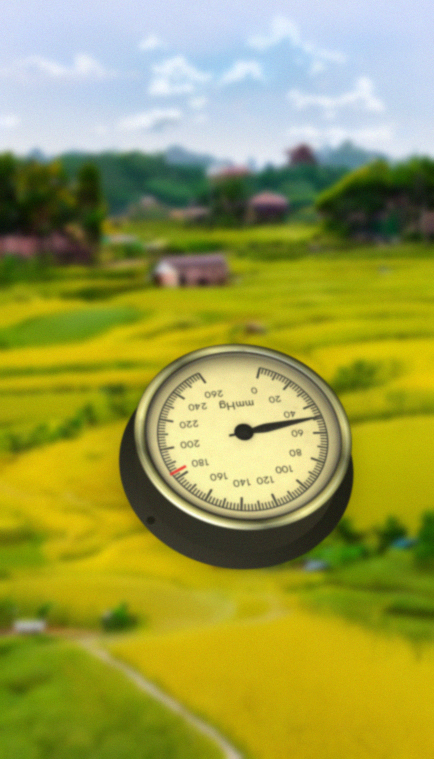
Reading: {"value": 50, "unit": "mmHg"}
